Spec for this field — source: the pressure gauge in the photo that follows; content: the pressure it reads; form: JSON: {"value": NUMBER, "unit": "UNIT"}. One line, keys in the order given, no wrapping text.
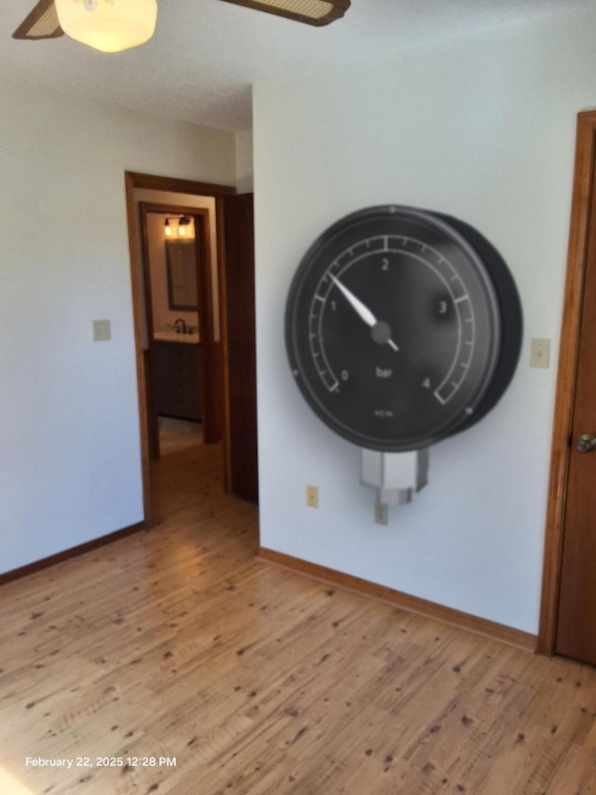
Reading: {"value": 1.3, "unit": "bar"}
